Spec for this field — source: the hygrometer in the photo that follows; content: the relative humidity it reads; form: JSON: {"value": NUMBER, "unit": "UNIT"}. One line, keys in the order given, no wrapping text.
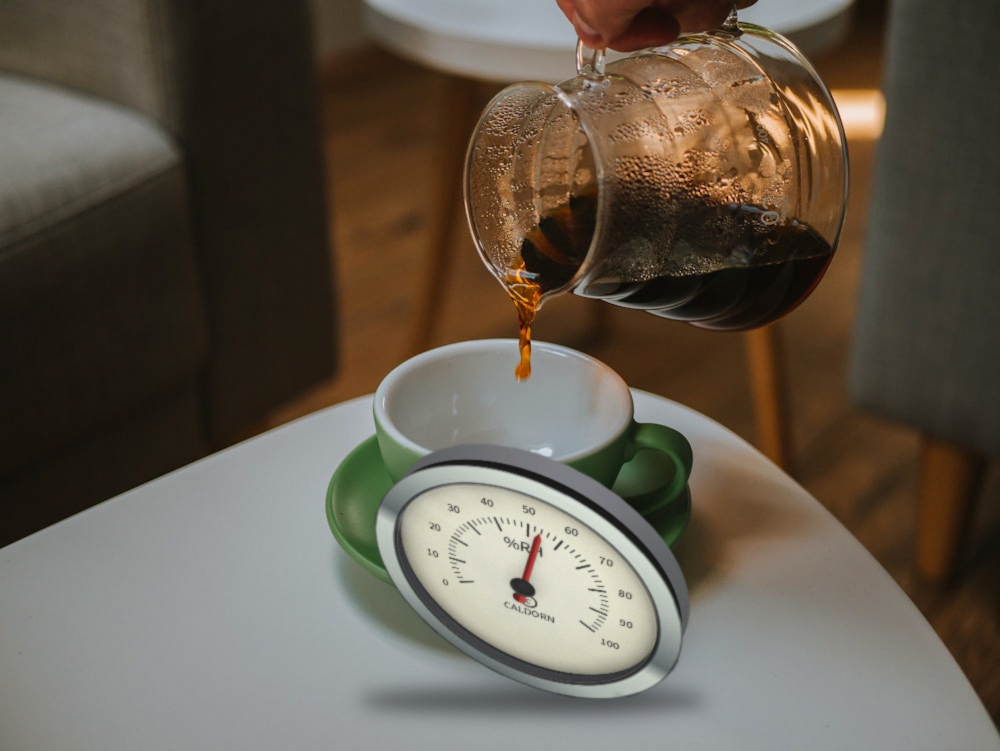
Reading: {"value": 54, "unit": "%"}
